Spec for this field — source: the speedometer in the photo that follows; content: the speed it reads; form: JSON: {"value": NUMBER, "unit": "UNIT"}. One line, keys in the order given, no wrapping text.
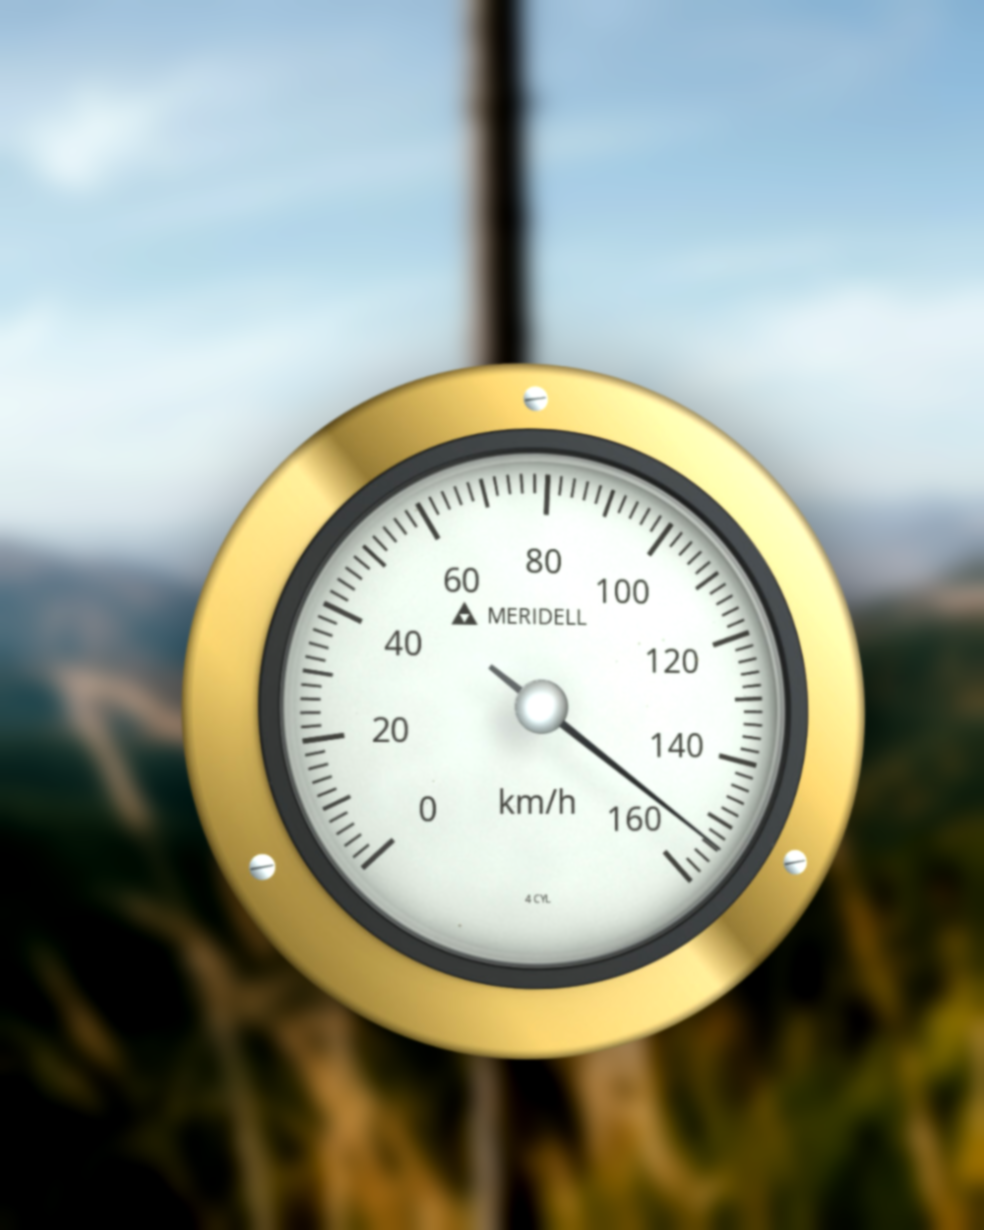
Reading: {"value": 154, "unit": "km/h"}
